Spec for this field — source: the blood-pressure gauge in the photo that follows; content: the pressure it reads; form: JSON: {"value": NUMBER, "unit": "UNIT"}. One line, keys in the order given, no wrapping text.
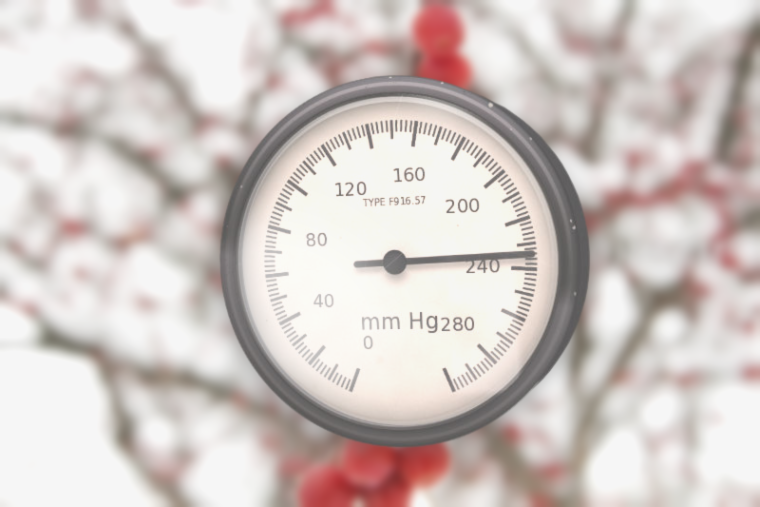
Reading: {"value": 234, "unit": "mmHg"}
